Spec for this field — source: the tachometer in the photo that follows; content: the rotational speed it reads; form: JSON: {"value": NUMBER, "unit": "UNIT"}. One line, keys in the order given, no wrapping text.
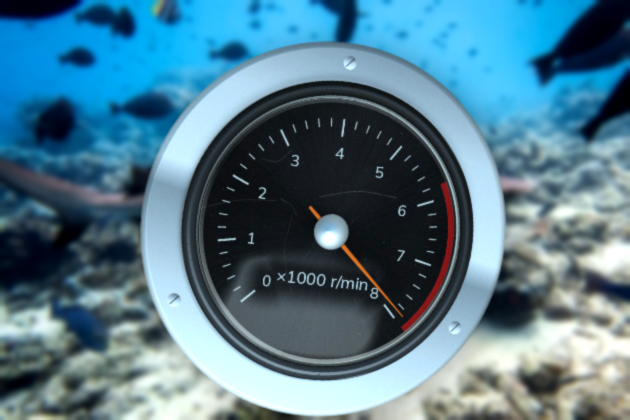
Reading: {"value": 7900, "unit": "rpm"}
